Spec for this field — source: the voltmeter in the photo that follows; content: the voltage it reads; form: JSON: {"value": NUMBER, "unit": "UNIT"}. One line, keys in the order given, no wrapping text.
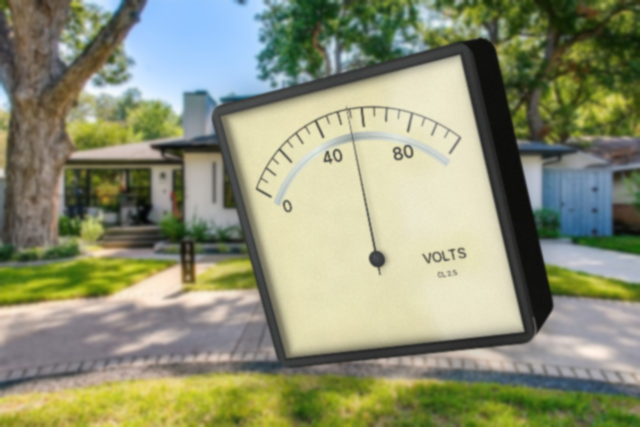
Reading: {"value": 55, "unit": "V"}
